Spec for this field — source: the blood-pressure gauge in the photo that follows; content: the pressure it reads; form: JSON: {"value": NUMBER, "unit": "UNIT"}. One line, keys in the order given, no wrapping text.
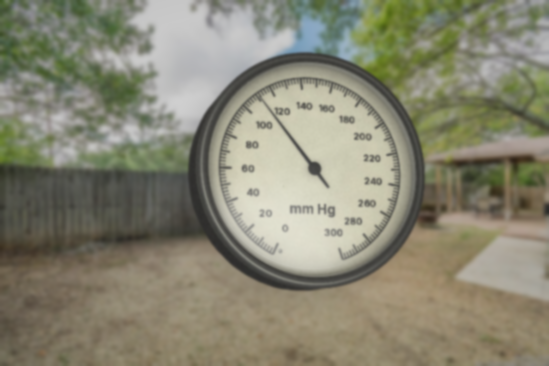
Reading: {"value": 110, "unit": "mmHg"}
